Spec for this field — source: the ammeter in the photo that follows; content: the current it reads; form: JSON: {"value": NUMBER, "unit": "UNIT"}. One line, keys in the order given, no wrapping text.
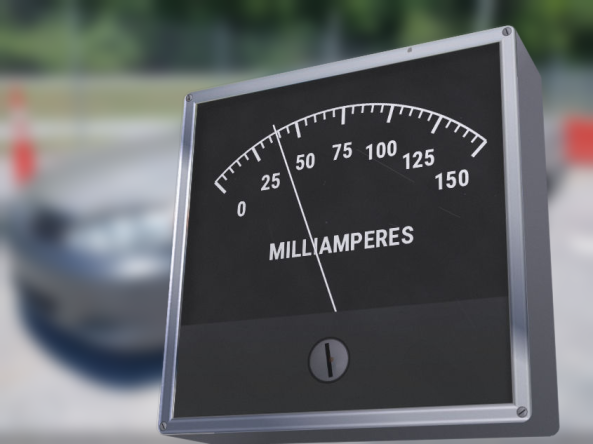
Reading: {"value": 40, "unit": "mA"}
